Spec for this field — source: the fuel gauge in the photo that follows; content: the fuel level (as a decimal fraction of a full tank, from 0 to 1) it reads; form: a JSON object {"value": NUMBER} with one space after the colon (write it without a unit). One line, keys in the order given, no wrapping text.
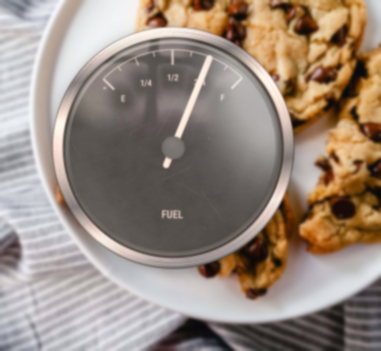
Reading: {"value": 0.75}
